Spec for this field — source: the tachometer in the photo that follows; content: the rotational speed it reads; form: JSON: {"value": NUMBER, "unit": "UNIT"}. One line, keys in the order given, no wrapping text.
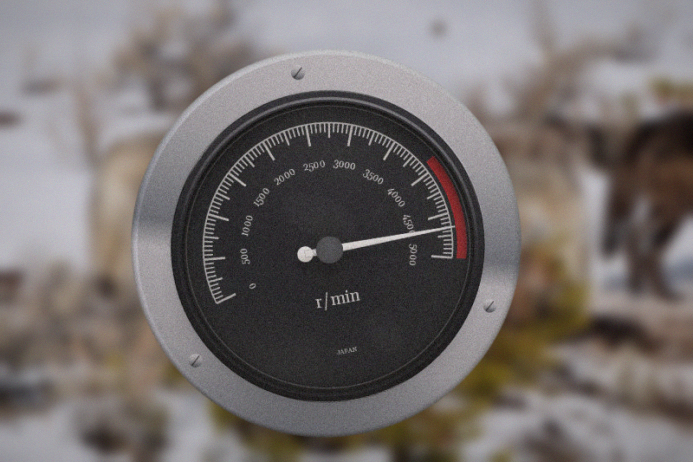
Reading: {"value": 4650, "unit": "rpm"}
